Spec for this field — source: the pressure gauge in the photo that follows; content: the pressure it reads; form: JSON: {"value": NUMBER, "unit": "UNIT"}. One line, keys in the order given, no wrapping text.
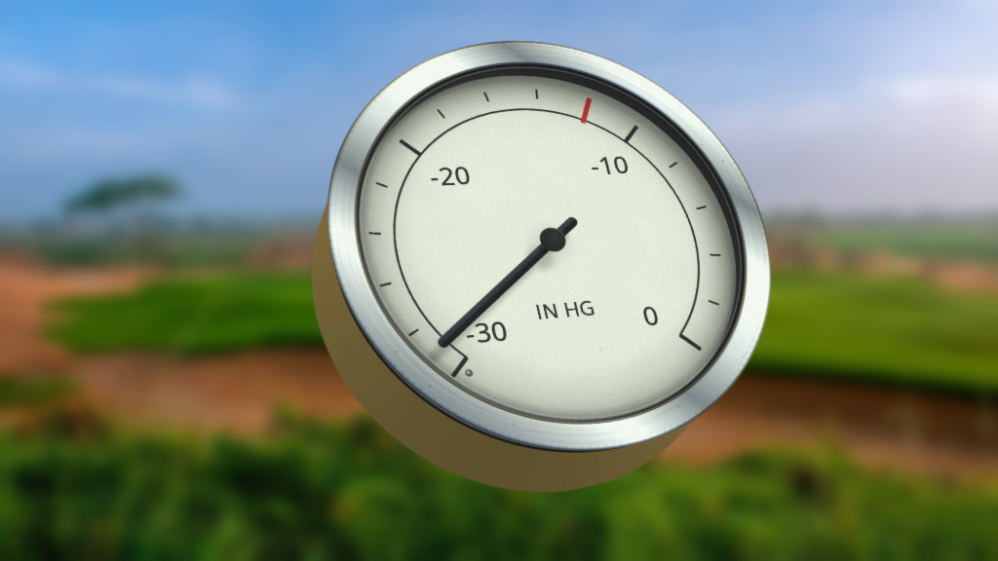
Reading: {"value": -29, "unit": "inHg"}
